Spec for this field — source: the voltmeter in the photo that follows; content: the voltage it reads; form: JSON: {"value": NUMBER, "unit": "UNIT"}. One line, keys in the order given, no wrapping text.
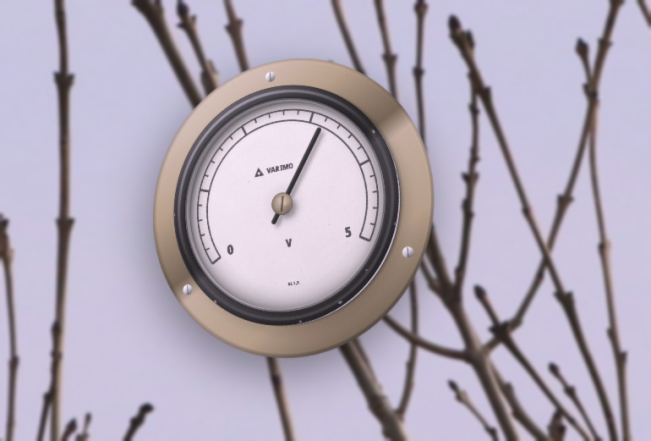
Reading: {"value": 3.2, "unit": "V"}
